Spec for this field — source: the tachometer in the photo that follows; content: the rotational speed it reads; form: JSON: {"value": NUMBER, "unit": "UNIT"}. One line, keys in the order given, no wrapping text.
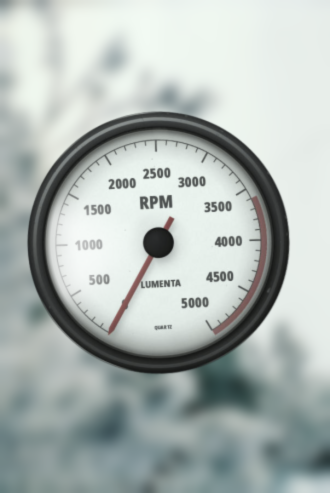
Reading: {"value": 0, "unit": "rpm"}
